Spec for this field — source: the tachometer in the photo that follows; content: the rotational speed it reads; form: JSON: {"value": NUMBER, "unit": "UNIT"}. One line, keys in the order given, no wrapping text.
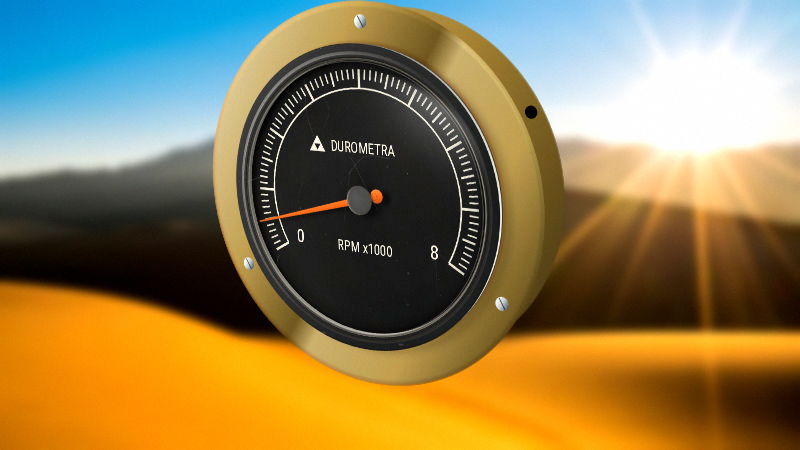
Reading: {"value": 500, "unit": "rpm"}
